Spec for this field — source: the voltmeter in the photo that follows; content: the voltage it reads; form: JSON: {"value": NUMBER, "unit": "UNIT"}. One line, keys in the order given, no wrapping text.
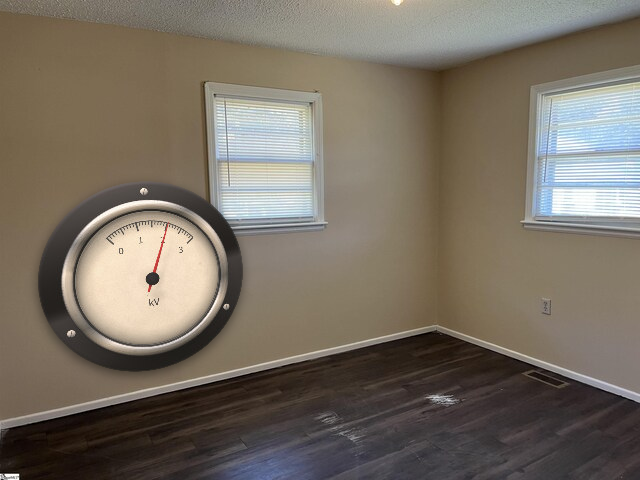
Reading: {"value": 2, "unit": "kV"}
